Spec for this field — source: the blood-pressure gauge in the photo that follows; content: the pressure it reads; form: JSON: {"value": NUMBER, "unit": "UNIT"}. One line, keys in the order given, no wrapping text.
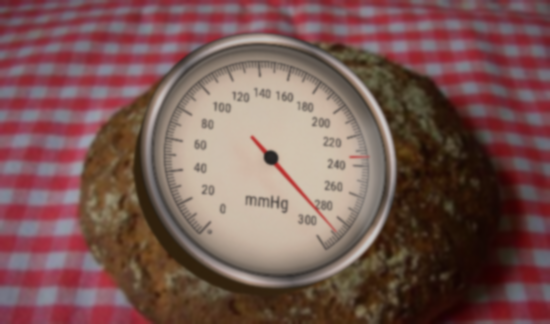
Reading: {"value": 290, "unit": "mmHg"}
